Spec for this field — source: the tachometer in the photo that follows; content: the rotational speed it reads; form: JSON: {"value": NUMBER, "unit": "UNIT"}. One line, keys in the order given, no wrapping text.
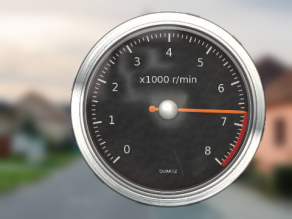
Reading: {"value": 6700, "unit": "rpm"}
